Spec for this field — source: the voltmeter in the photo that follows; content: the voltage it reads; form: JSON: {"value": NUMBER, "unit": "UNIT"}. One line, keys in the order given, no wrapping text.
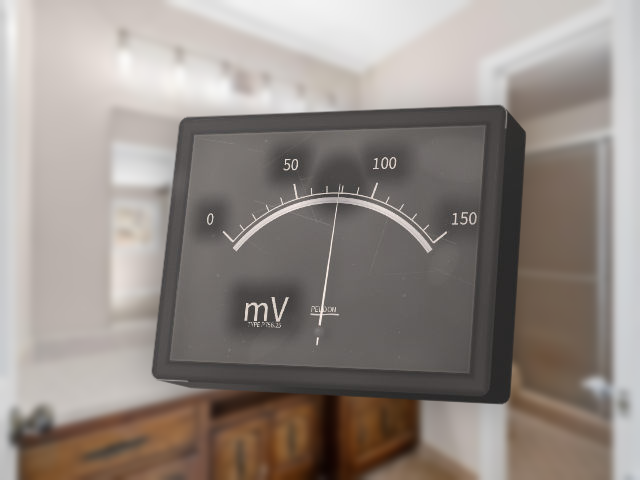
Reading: {"value": 80, "unit": "mV"}
